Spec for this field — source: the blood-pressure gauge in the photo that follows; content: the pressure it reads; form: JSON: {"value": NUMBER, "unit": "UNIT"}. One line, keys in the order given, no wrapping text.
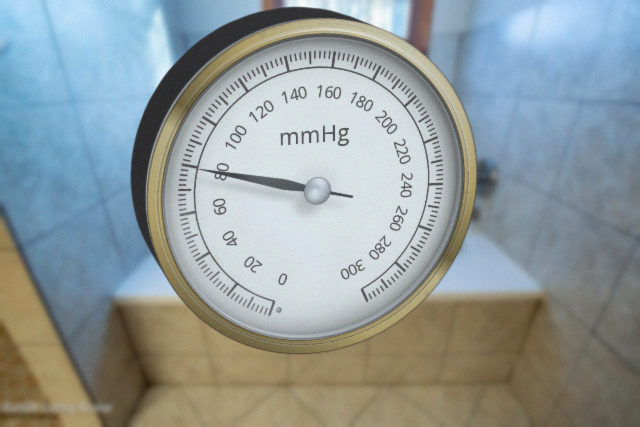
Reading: {"value": 80, "unit": "mmHg"}
